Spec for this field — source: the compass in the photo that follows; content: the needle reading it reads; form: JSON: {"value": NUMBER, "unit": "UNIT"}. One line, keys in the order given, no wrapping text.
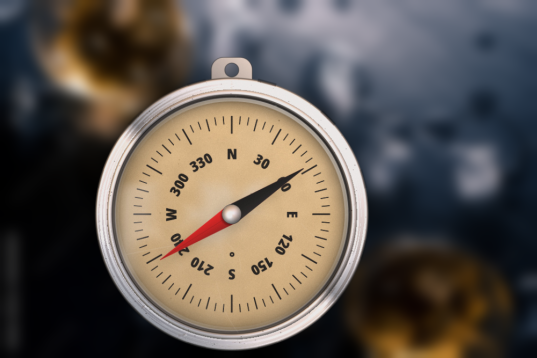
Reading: {"value": 237.5, "unit": "°"}
